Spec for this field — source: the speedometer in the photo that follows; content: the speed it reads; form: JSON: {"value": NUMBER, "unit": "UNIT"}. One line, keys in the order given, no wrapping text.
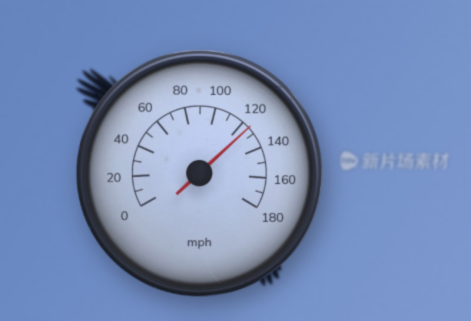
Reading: {"value": 125, "unit": "mph"}
